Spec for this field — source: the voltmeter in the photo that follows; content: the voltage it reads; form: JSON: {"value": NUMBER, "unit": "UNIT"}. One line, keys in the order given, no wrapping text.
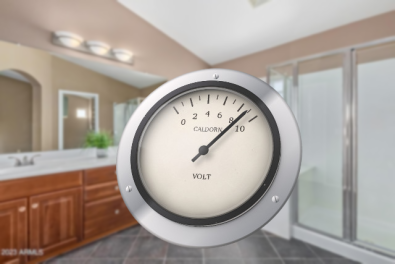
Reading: {"value": 9, "unit": "V"}
